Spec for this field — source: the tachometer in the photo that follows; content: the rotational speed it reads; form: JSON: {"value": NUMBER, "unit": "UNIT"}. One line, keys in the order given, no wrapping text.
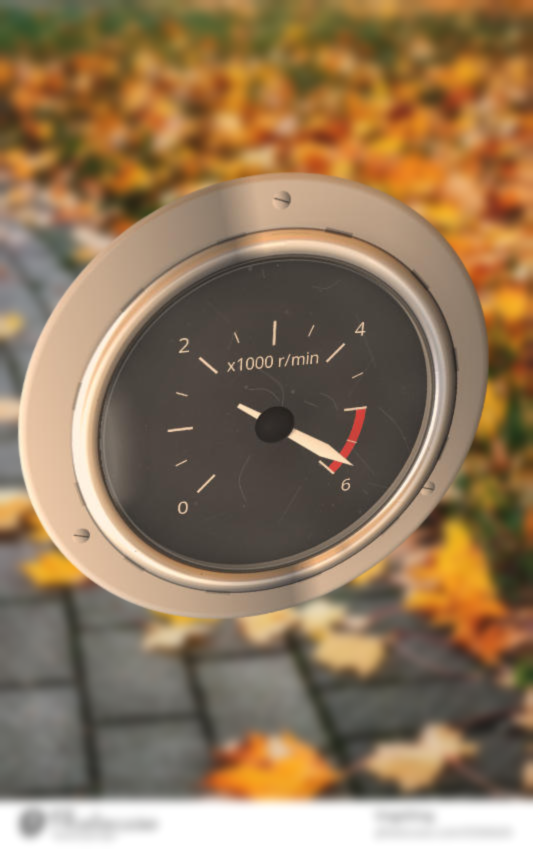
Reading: {"value": 5750, "unit": "rpm"}
